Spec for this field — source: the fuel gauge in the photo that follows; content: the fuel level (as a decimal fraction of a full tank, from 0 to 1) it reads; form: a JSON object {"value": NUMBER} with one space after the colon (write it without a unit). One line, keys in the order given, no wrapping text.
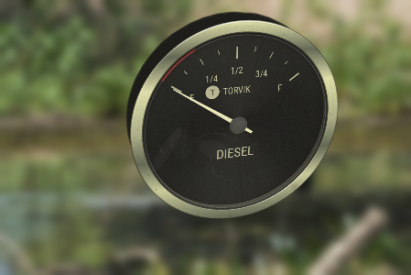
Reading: {"value": 0}
